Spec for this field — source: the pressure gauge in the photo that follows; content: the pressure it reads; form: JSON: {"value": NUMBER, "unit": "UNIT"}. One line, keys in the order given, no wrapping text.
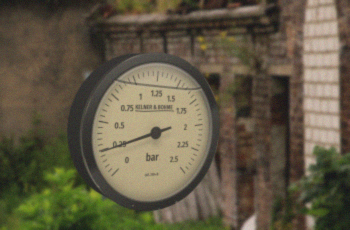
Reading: {"value": 0.25, "unit": "bar"}
